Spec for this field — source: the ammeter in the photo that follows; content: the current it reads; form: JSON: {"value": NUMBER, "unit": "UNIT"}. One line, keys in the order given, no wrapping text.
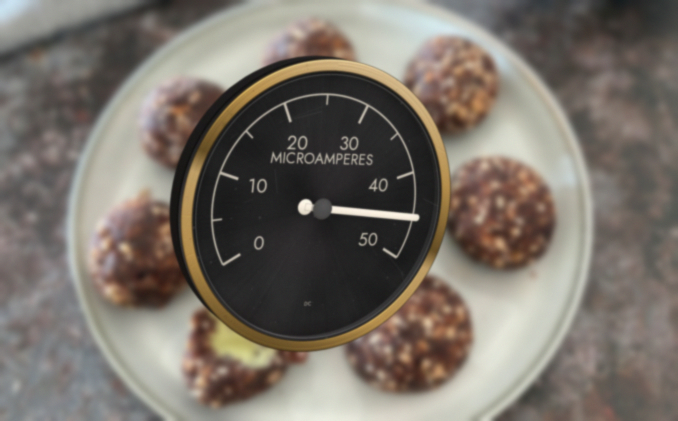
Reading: {"value": 45, "unit": "µA"}
